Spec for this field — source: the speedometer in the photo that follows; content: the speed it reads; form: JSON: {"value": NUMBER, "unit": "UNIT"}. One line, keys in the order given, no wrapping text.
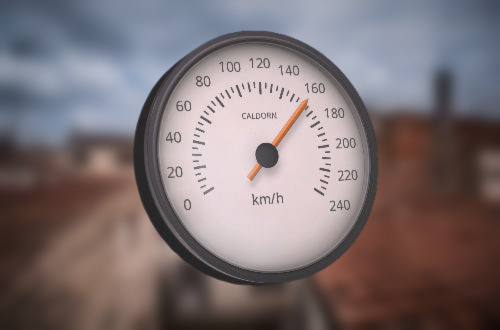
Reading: {"value": 160, "unit": "km/h"}
